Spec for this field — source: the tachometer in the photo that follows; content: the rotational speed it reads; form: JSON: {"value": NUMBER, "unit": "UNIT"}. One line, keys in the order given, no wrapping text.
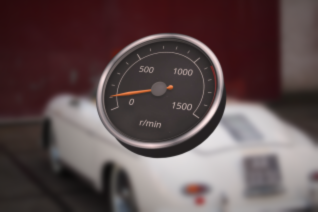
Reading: {"value": 100, "unit": "rpm"}
